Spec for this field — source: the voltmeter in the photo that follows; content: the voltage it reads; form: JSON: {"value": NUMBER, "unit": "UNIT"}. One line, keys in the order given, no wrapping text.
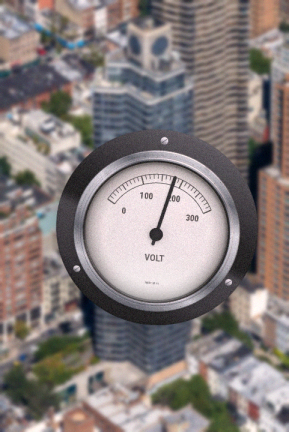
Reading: {"value": 180, "unit": "V"}
